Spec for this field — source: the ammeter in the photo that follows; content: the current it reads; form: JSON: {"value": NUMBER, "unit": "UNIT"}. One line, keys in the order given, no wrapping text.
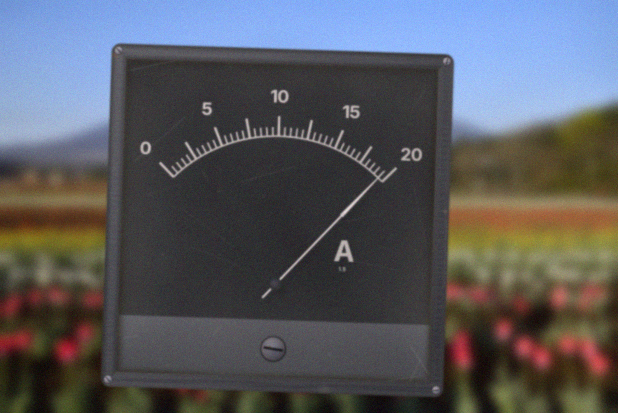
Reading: {"value": 19.5, "unit": "A"}
